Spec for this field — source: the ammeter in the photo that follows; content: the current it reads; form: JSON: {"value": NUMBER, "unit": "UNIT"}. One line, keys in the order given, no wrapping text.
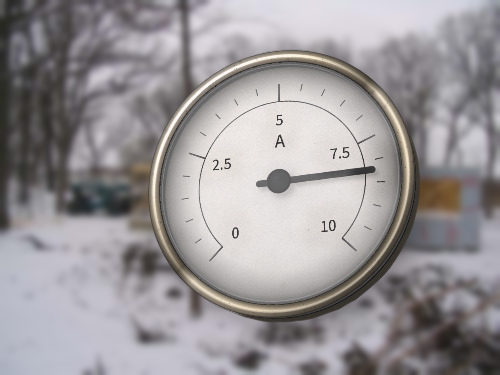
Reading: {"value": 8.25, "unit": "A"}
